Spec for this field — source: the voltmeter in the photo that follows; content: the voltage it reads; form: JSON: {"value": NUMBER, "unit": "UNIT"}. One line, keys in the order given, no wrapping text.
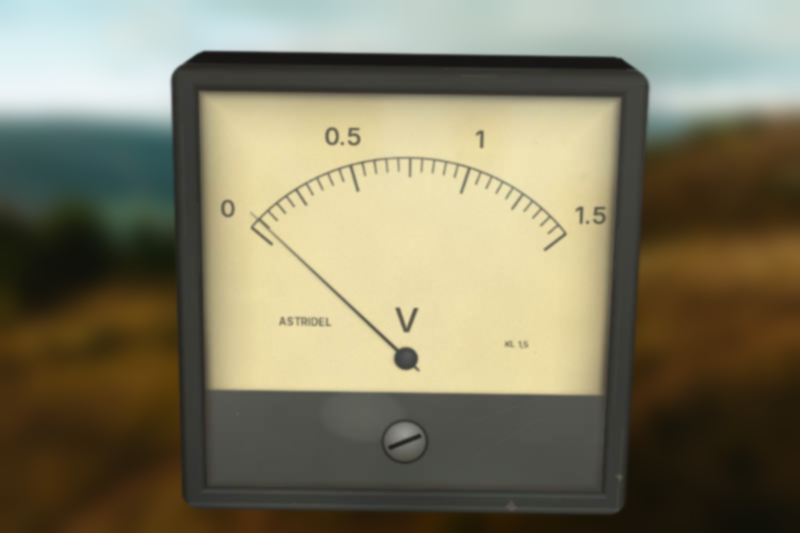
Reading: {"value": 0.05, "unit": "V"}
